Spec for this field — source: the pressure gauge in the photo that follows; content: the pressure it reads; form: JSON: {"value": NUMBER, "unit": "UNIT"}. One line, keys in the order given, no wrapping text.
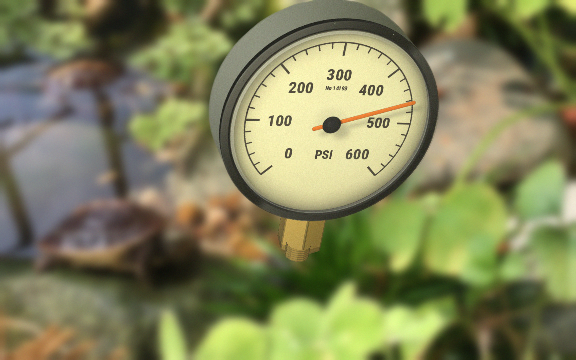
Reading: {"value": 460, "unit": "psi"}
